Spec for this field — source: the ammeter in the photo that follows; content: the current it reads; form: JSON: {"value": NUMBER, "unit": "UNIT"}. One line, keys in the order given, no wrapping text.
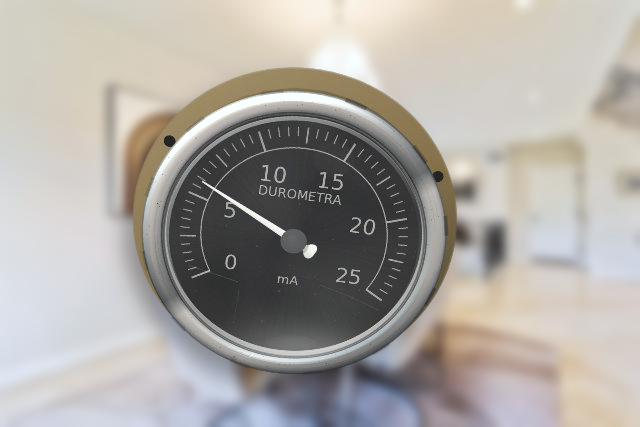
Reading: {"value": 6, "unit": "mA"}
